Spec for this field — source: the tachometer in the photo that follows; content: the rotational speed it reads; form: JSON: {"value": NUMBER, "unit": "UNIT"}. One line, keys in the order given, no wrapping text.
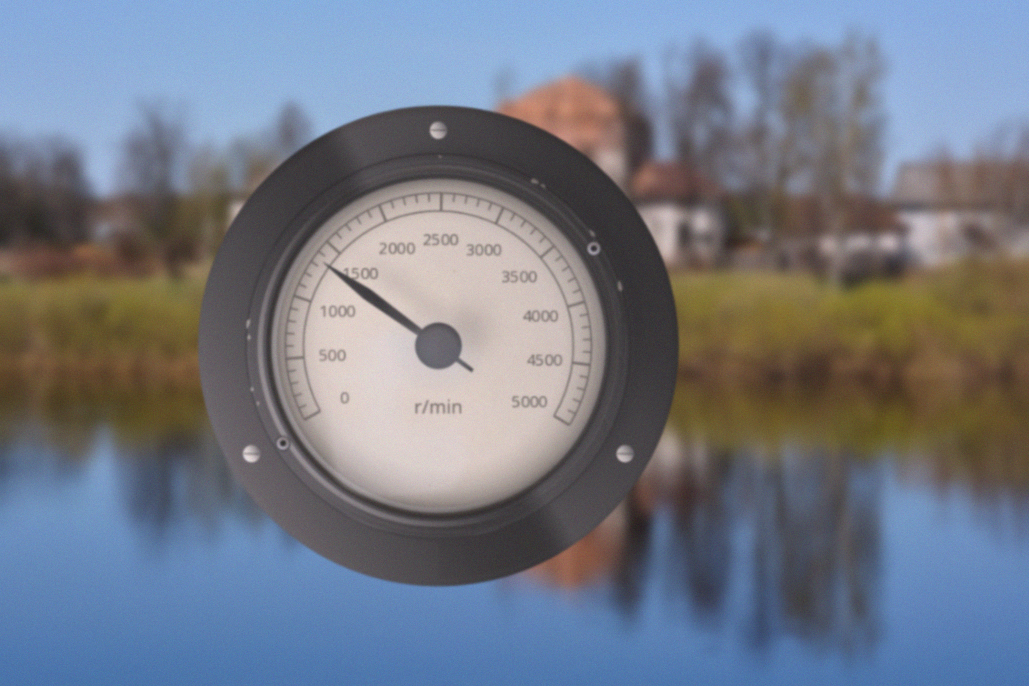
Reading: {"value": 1350, "unit": "rpm"}
